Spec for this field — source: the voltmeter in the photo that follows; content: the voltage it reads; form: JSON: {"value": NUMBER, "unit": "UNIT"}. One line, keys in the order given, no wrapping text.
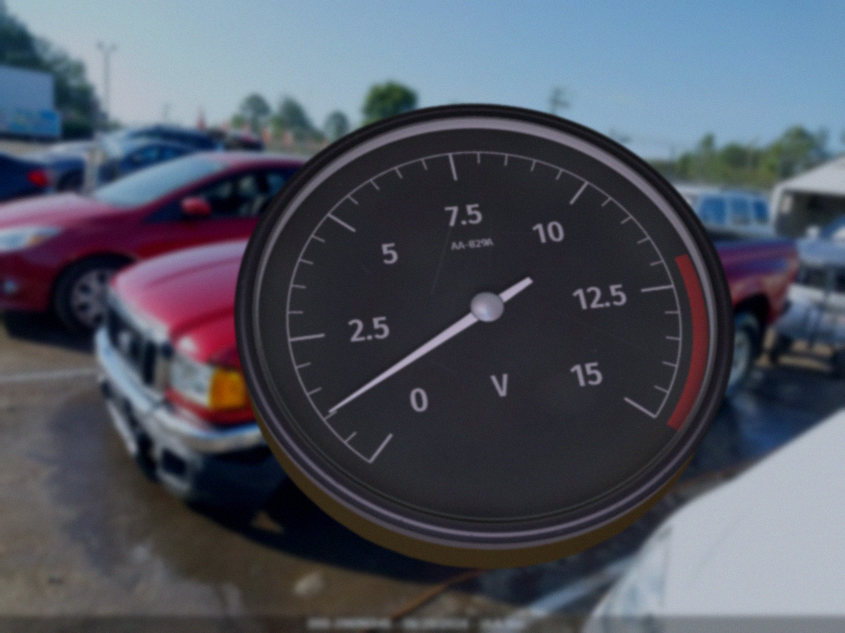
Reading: {"value": 1, "unit": "V"}
